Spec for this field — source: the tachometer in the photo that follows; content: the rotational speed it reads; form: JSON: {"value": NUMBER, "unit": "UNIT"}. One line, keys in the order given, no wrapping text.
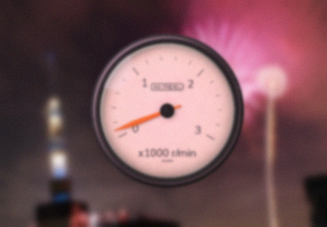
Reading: {"value": 100, "unit": "rpm"}
